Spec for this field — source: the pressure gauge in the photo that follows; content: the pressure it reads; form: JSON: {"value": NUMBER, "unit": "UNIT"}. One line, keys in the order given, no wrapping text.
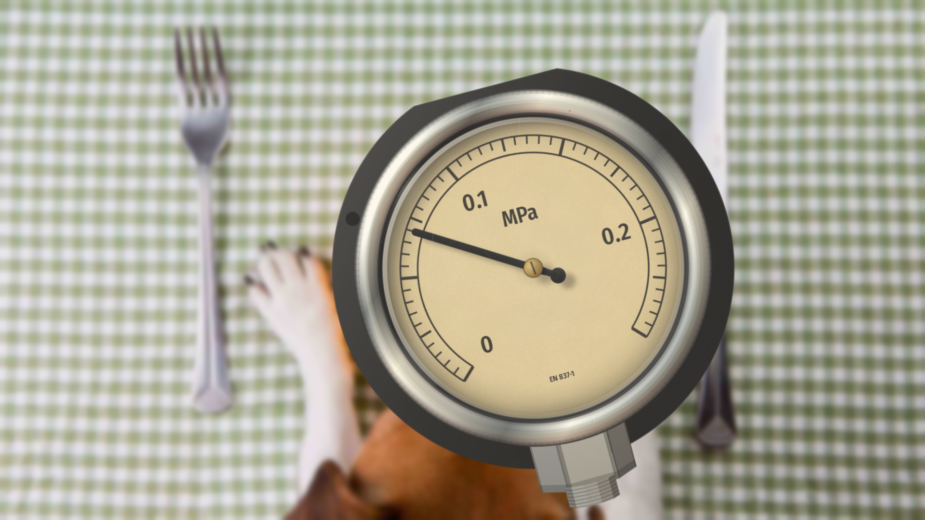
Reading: {"value": 0.07, "unit": "MPa"}
